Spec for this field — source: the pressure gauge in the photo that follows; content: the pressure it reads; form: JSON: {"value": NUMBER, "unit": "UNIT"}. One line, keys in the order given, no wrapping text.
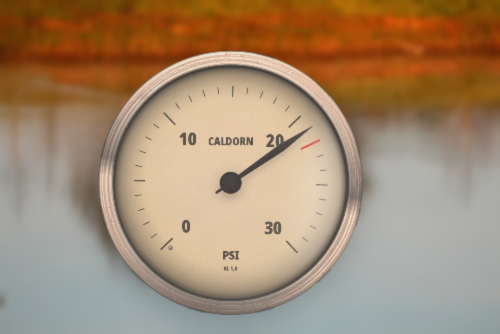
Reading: {"value": 21, "unit": "psi"}
